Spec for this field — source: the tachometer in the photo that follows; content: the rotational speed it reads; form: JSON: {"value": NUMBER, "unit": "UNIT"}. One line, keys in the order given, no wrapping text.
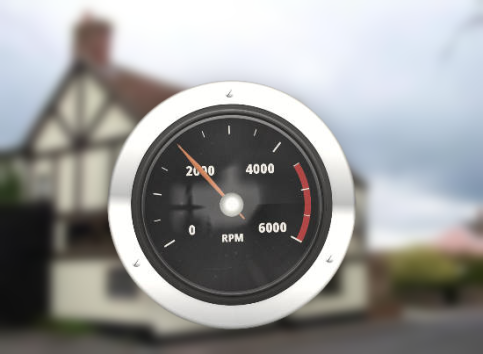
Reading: {"value": 2000, "unit": "rpm"}
